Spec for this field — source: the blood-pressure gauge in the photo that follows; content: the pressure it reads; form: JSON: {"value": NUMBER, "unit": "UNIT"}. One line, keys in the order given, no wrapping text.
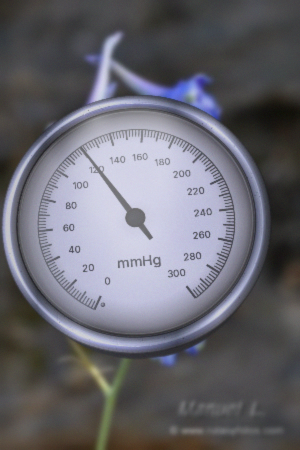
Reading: {"value": 120, "unit": "mmHg"}
